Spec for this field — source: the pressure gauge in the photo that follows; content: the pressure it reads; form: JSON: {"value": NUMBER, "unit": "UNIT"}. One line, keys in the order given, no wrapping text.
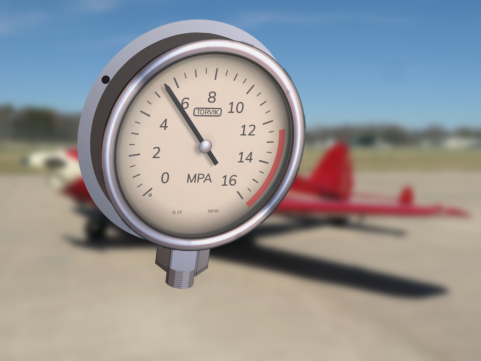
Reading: {"value": 5.5, "unit": "MPa"}
